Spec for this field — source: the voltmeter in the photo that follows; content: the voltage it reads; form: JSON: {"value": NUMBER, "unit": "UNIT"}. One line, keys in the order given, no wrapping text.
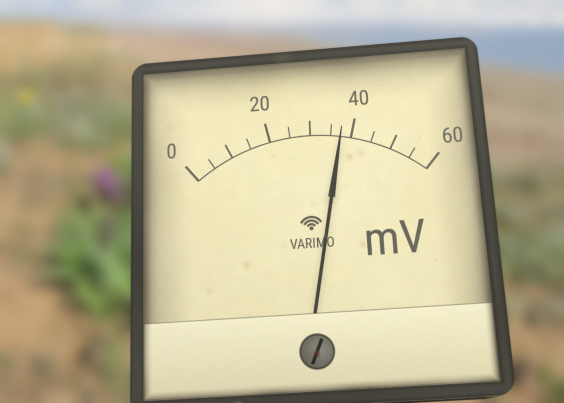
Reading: {"value": 37.5, "unit": "mV"}
